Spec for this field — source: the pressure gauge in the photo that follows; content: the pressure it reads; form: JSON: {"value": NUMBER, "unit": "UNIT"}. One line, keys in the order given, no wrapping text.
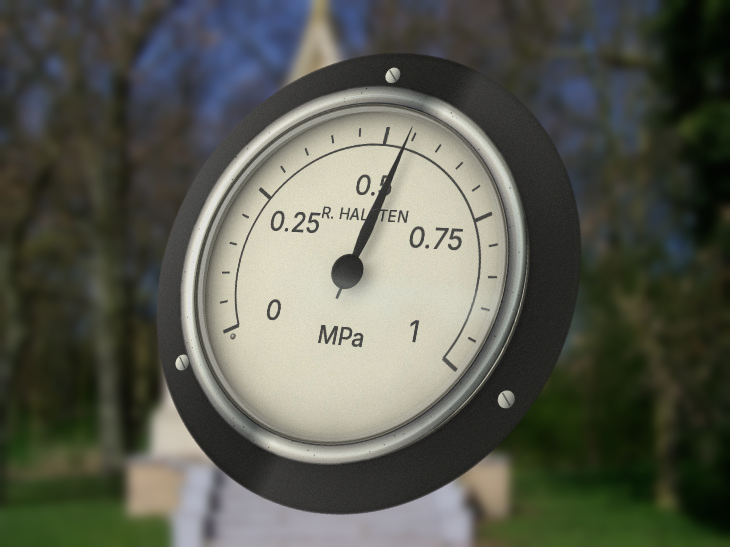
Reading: {"value": 0.55, "unit": "MPa"}
